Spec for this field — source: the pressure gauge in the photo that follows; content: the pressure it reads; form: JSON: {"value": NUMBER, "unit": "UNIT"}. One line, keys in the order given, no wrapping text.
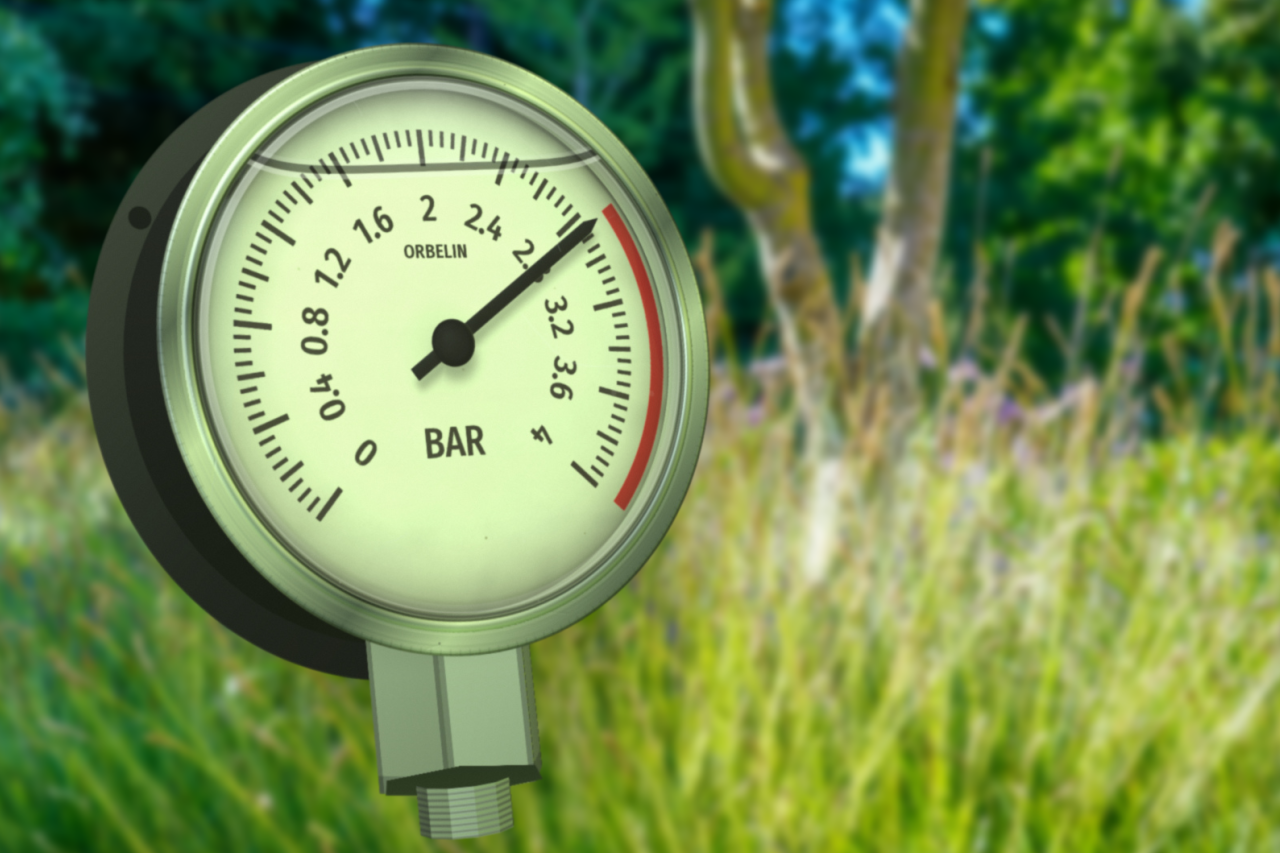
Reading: {"value": 2.85, "unit": "bar"}
